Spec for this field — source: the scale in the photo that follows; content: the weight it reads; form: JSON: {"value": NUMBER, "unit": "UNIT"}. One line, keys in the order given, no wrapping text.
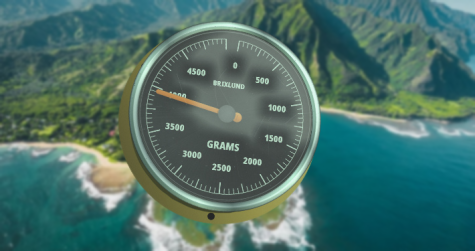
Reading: {"value": 3950, "unit": "g"}
